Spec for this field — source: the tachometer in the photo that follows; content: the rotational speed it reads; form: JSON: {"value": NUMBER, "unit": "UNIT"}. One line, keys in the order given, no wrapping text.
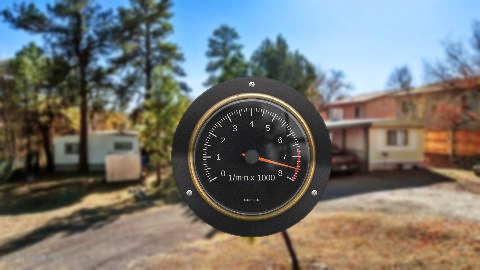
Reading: {"value": 7500, "unit": "rpm"}
